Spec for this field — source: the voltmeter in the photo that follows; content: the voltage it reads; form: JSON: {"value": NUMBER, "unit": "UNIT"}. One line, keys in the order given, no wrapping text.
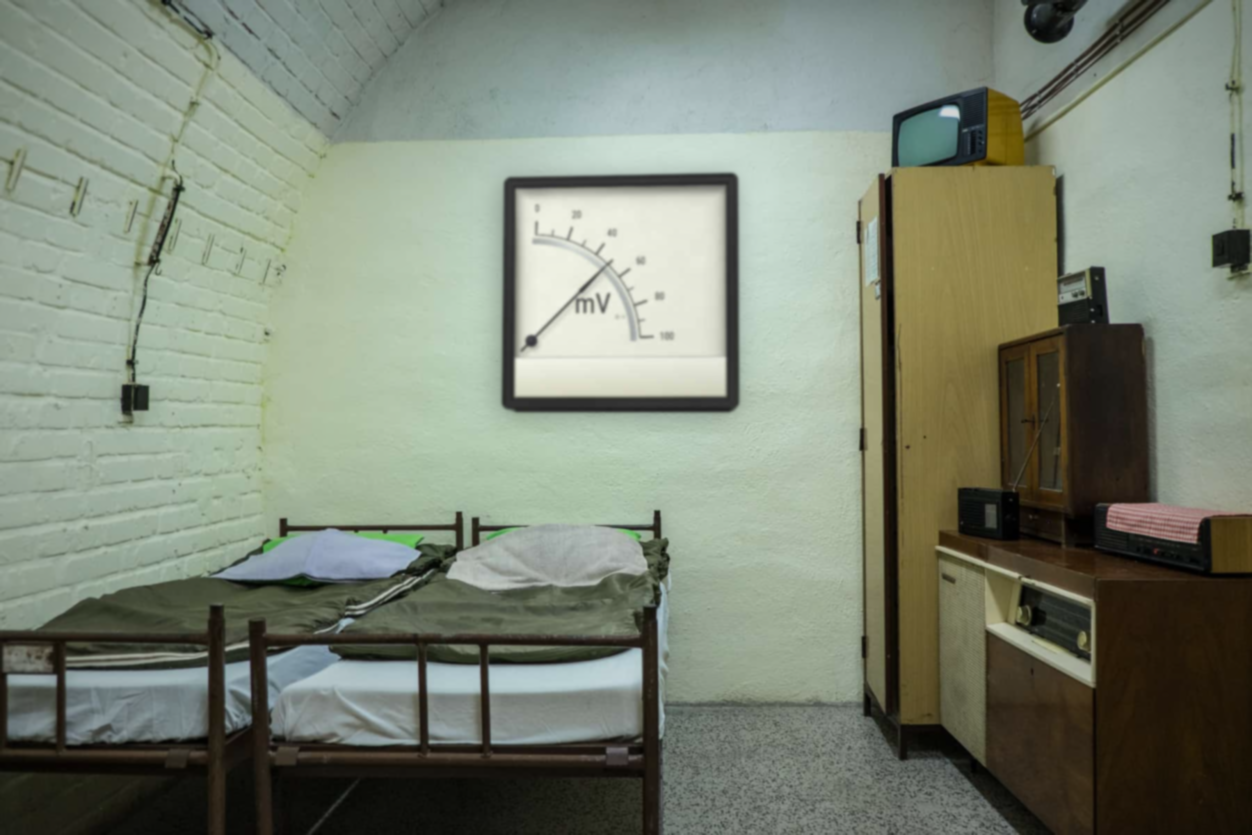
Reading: {"value": 50, "unit": "mV"}
